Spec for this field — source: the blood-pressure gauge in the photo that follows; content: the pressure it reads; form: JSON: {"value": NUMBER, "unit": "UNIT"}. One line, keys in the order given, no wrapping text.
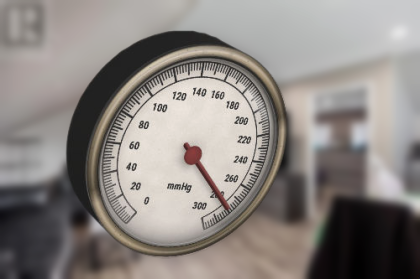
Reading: {"value": 280, "unit": "mmHg"}
